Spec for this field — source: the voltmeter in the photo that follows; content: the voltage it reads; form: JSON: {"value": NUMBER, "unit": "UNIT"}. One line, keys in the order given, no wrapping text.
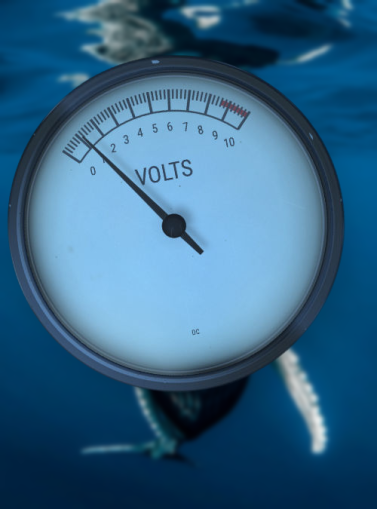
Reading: {"value": 1.2, "unit": "V"}
